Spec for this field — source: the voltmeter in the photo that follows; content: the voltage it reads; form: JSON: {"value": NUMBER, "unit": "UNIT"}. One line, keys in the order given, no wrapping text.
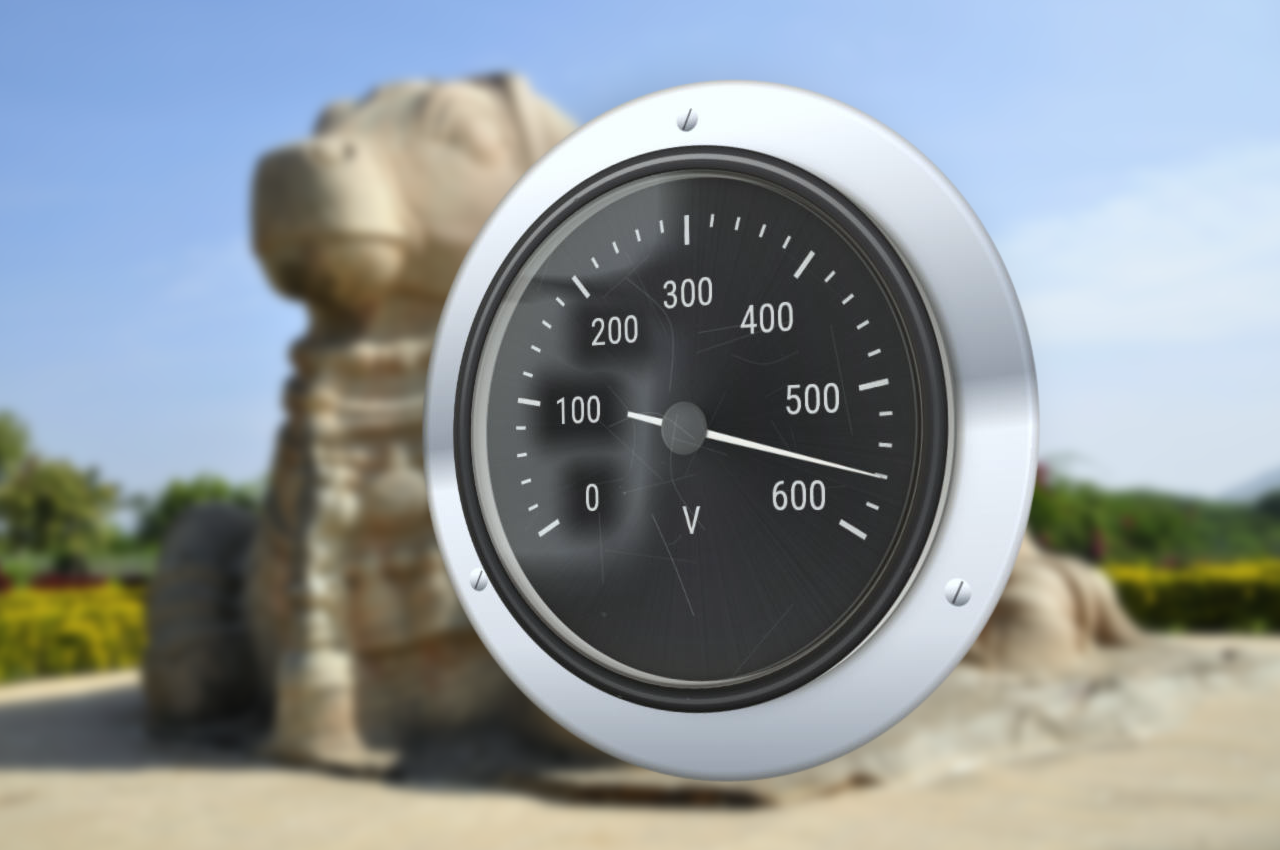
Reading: {"value": 560, "unit": "V"}
